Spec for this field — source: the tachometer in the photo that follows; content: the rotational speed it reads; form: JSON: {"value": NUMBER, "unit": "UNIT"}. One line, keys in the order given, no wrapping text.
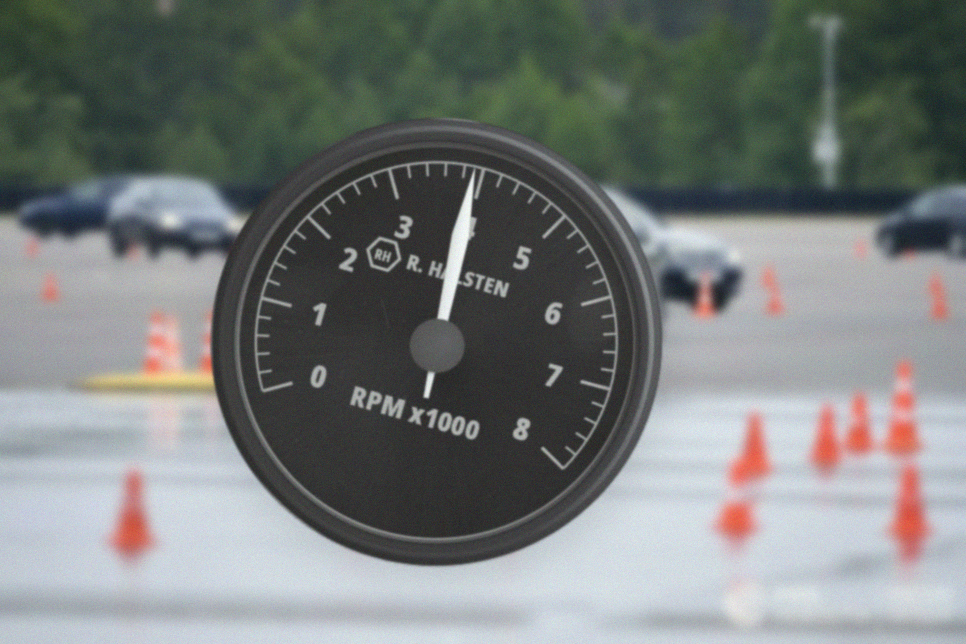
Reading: {"value": 3900, "unit": "rpm"}
